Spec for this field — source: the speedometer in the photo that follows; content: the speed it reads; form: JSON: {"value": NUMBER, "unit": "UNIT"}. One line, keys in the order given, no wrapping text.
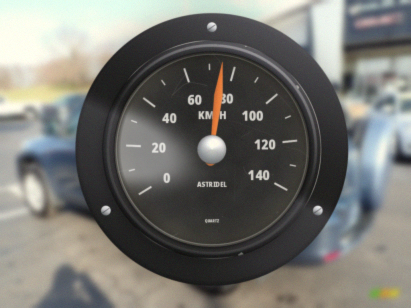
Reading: {"value": 75, "unit": "km/h"}
